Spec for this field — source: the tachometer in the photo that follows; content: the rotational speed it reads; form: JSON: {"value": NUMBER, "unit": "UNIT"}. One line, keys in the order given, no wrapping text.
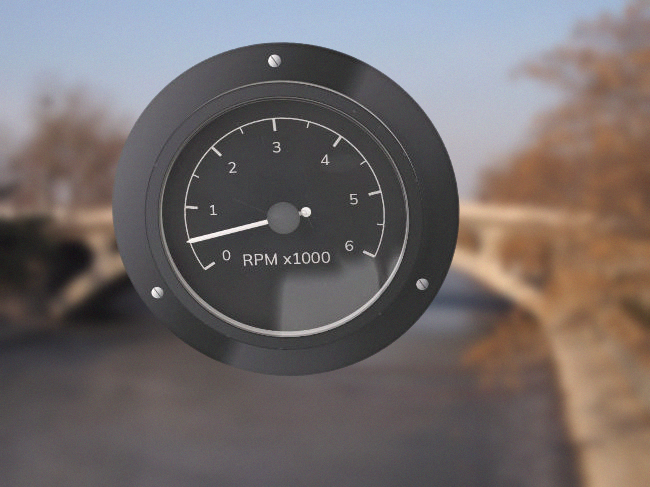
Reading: {"value": 500, "unit": "rpm"}
